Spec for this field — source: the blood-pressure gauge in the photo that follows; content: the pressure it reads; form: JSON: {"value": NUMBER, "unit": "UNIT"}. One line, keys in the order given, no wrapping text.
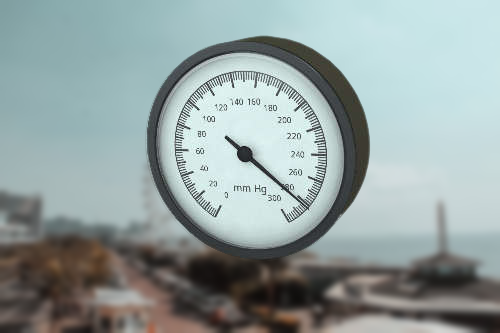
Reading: {"value": 280, "unit": "mmHg"}
